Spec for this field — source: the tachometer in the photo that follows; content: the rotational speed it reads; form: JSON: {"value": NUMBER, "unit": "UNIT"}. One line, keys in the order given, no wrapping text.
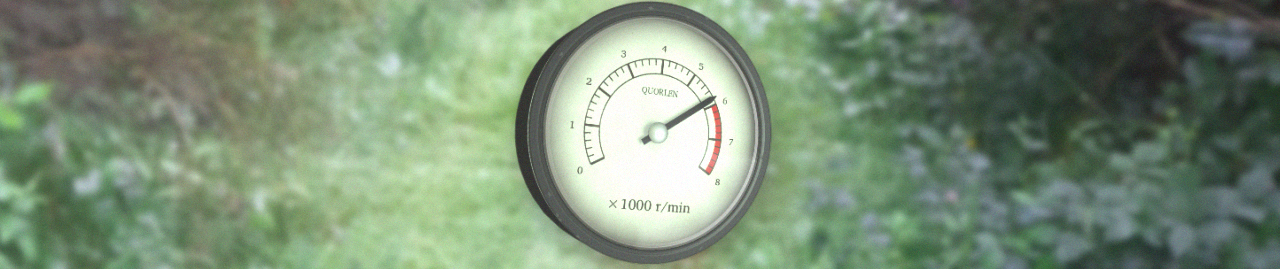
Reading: {"value": 5800, "unit": "rpm"}
